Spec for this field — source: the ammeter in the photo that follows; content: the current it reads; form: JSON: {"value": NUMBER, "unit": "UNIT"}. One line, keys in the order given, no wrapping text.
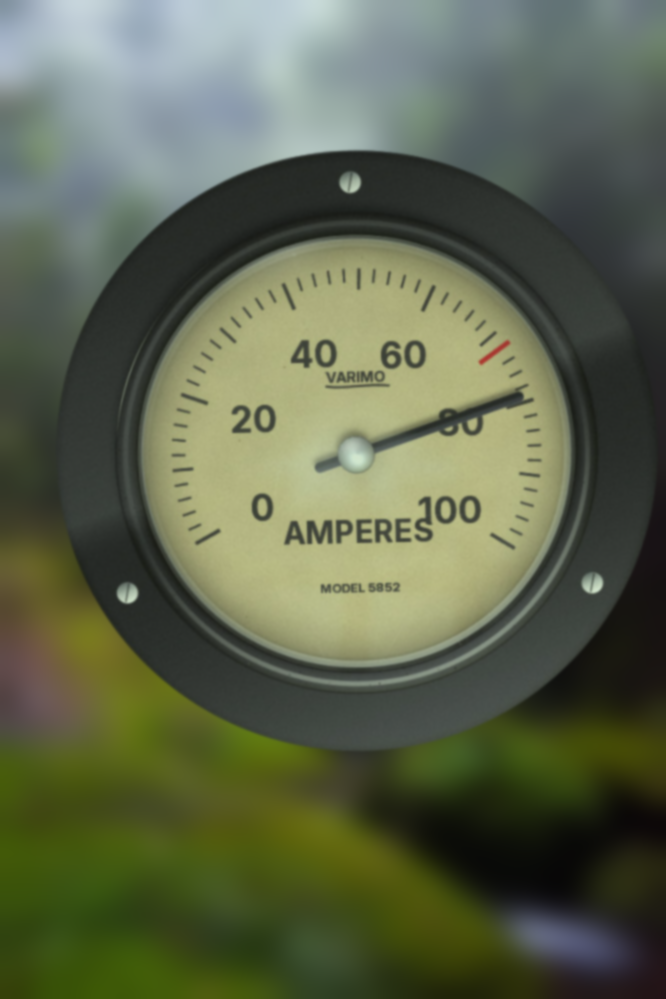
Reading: {"value": 79, "unit": "A"}
